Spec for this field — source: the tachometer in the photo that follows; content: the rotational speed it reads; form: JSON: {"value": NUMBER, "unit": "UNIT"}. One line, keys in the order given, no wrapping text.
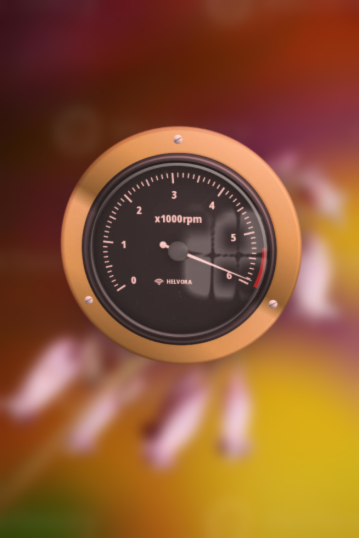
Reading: {"value": 5900, "unit": "rpm"}
